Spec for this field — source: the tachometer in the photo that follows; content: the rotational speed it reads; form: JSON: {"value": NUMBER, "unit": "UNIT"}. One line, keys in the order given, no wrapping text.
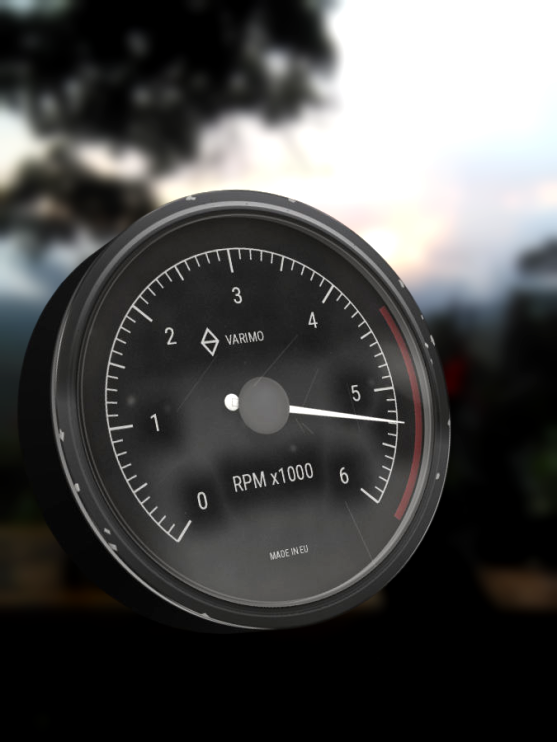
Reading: {"value": 5300, "unit": "rpm"}
